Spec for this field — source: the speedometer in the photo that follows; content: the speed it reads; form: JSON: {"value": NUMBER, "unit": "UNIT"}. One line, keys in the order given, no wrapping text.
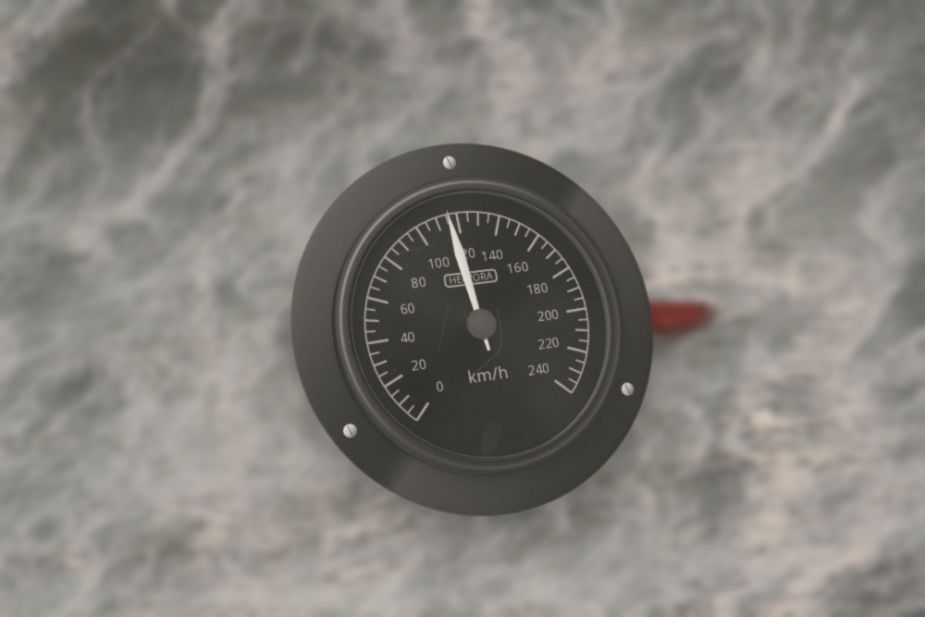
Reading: {"value": 115, "unit": "km/h"}
